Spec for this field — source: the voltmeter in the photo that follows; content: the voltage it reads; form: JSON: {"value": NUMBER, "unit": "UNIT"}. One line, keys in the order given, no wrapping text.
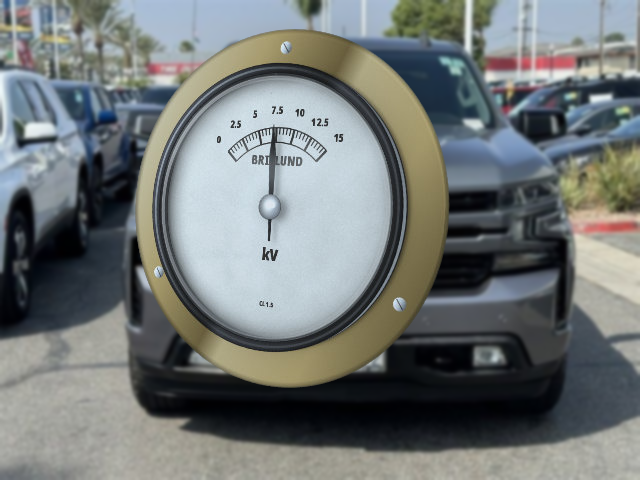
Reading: {"value": 7.5, "unit": "kV"}
